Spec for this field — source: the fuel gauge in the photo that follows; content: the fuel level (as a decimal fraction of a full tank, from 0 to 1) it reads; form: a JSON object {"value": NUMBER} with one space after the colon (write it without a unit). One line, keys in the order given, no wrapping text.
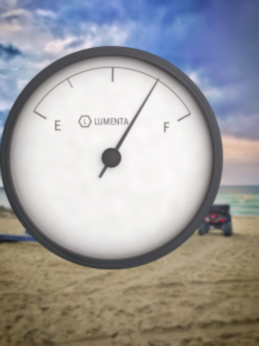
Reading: {"value": 0.75}
